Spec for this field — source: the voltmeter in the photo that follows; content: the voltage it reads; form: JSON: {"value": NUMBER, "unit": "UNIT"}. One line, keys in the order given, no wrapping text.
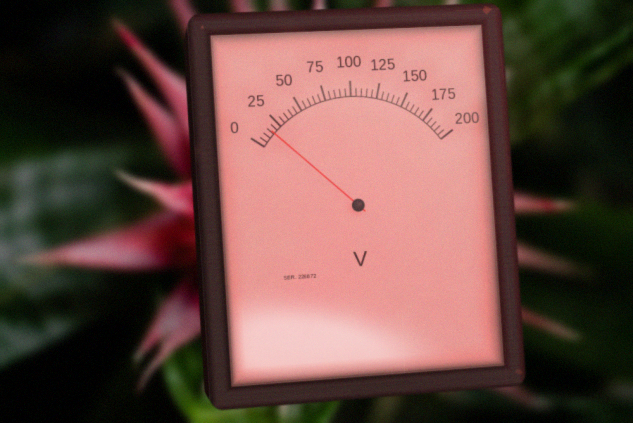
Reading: {"value": 15, "unit": "V"}
